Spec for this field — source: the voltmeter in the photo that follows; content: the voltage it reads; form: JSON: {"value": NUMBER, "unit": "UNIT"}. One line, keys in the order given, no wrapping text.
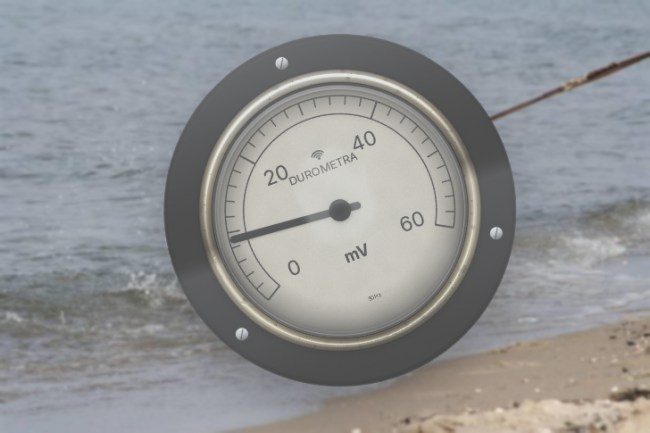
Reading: {"value": 9, "unit": "mV"}
